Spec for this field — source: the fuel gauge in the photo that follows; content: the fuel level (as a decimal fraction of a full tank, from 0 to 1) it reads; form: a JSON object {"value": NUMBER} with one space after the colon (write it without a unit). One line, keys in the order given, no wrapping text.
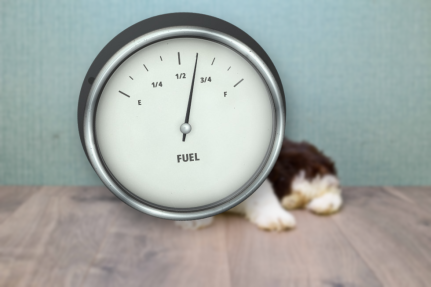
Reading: {"value": 0.625}
